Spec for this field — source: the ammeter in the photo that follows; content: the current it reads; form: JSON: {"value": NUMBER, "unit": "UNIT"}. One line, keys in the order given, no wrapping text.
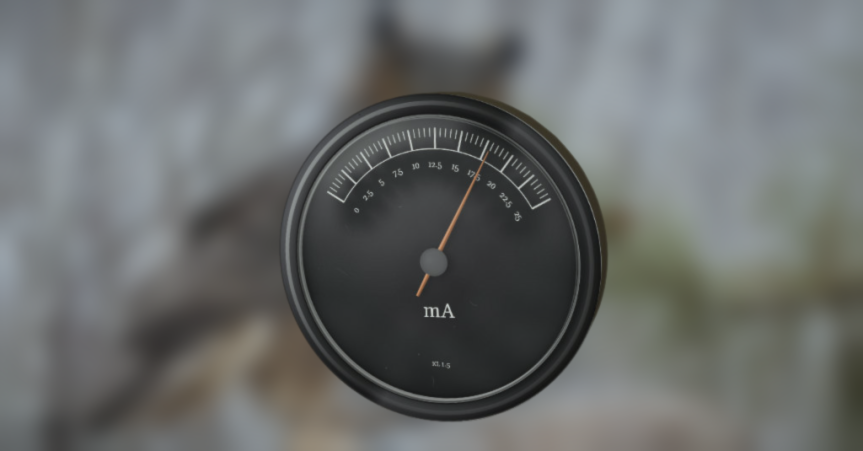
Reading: {"value": 18, "unit": "mA"}
